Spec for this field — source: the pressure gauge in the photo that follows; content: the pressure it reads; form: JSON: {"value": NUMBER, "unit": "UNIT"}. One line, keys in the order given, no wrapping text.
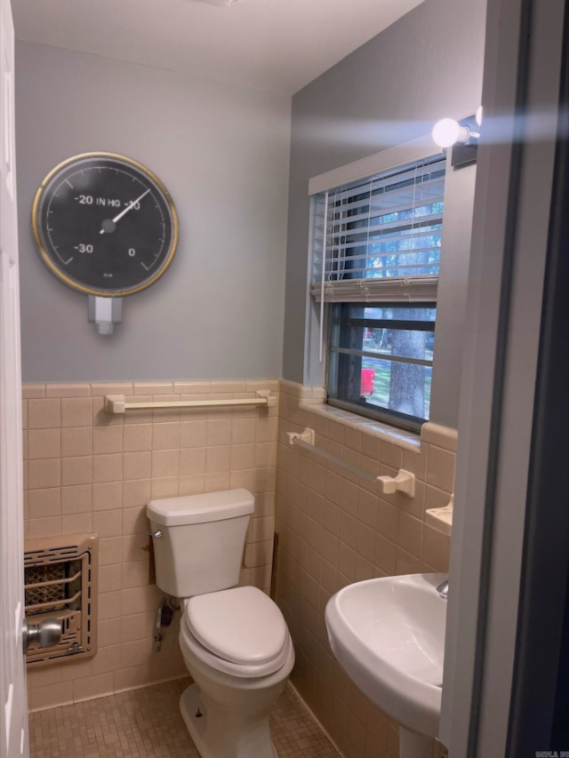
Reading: {"value": -10, "unit": "inHg"}
